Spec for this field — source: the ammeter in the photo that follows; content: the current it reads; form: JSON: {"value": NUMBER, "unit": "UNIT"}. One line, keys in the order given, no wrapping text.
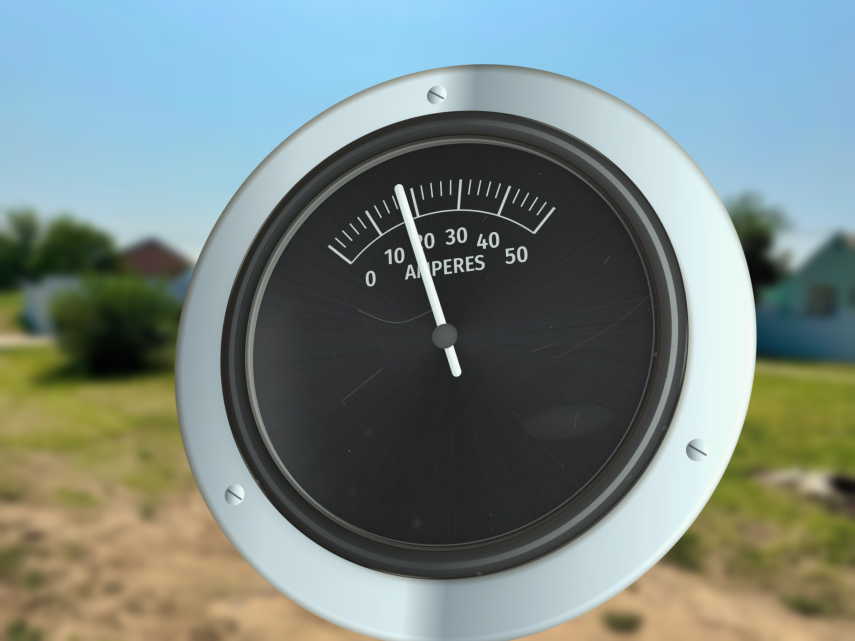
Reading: {"value": 18, "unit": "A"}
